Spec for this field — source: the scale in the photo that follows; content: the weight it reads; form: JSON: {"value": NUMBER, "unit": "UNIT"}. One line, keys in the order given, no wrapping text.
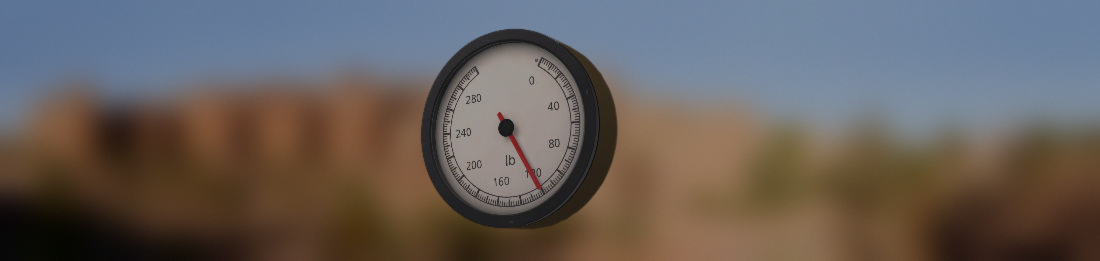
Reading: {"value": 120, "unit": "lb"}
